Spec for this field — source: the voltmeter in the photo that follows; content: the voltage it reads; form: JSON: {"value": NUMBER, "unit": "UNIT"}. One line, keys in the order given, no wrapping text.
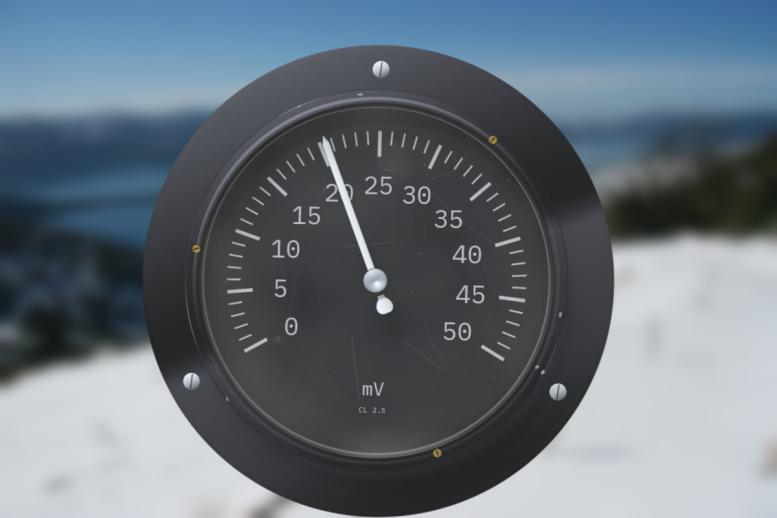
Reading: {"value": 20.5, "unit": "mV"}
